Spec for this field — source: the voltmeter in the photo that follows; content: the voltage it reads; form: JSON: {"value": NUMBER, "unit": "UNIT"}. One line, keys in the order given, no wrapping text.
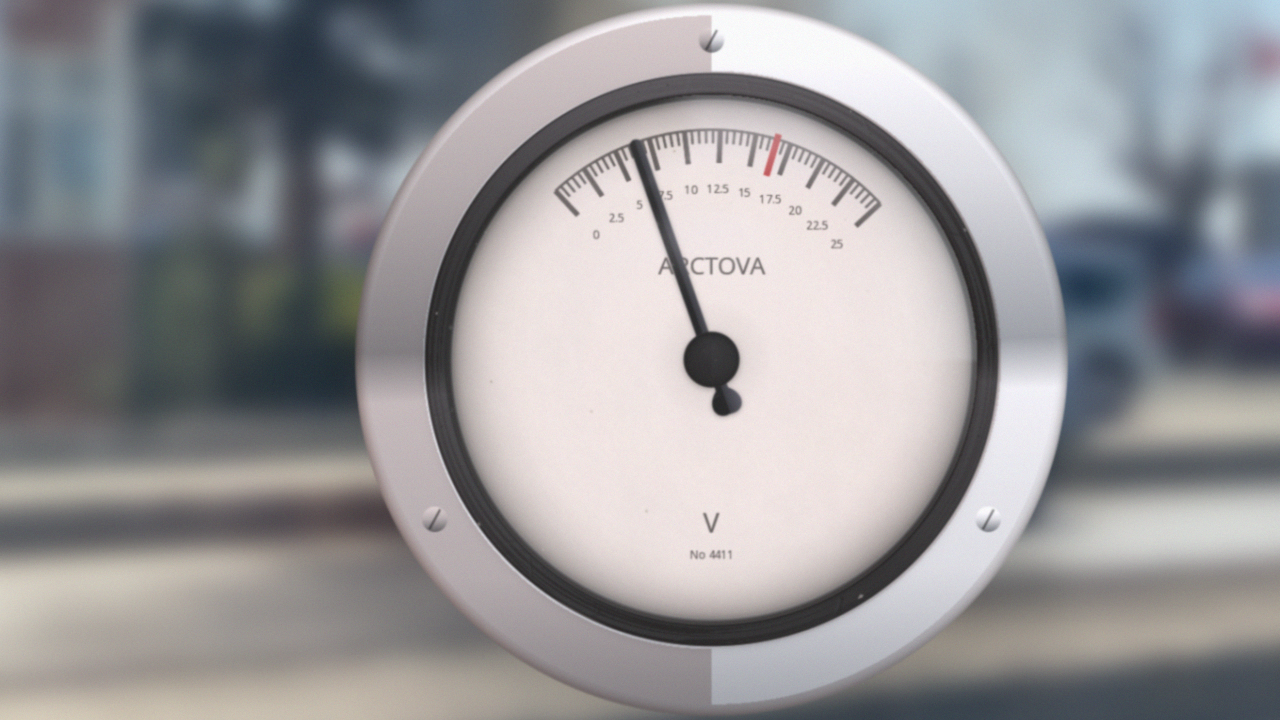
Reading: {"value": 6.5, "unit": "V"}
